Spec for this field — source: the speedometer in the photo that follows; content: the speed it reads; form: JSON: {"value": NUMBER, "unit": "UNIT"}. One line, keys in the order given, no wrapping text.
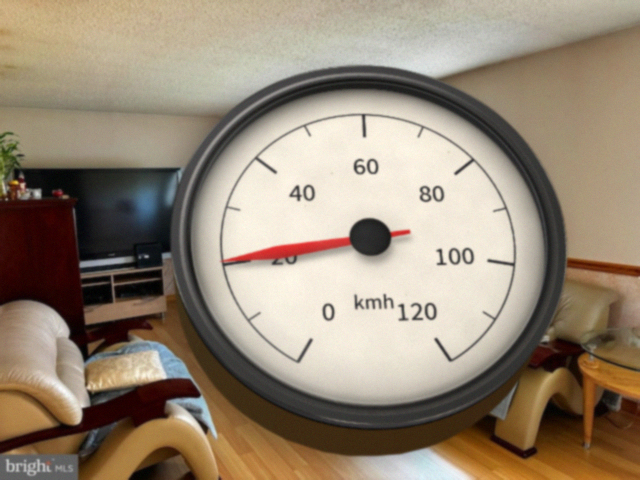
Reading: {"value": 20, "unit": "km/h"}
